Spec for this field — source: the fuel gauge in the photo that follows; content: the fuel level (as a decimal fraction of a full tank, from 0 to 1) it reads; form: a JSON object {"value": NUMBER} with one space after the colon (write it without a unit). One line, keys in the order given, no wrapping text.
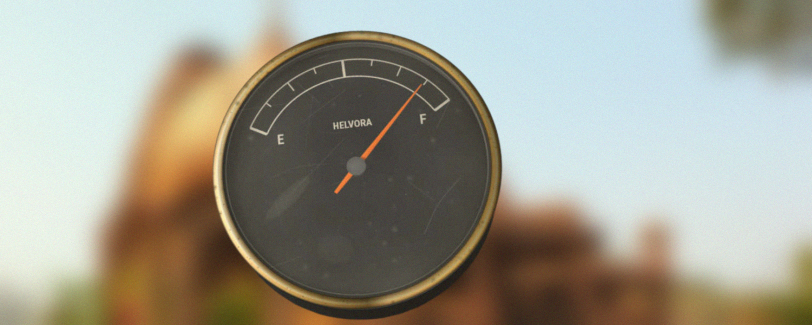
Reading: {"value": 0.875}
